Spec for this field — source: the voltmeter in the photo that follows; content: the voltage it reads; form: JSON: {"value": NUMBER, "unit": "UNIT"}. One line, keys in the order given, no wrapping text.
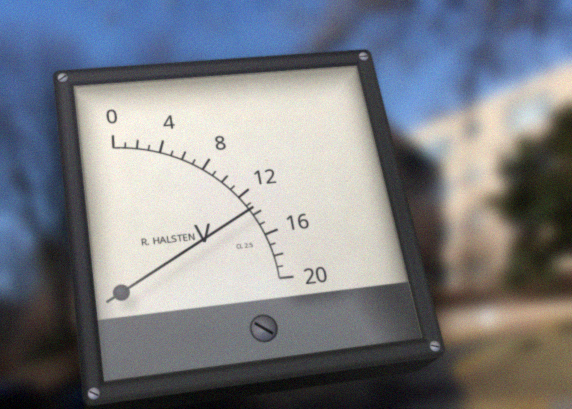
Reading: {"value": 13.5, "unit": "V"}
